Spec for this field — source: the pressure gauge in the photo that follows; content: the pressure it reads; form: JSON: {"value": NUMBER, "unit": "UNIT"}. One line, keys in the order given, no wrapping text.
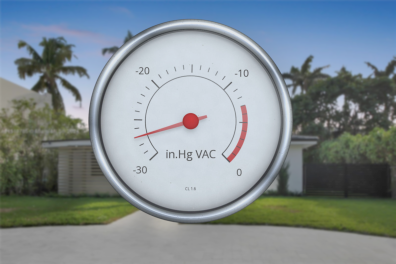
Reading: {"value": -27, "unit": "inHg"}
